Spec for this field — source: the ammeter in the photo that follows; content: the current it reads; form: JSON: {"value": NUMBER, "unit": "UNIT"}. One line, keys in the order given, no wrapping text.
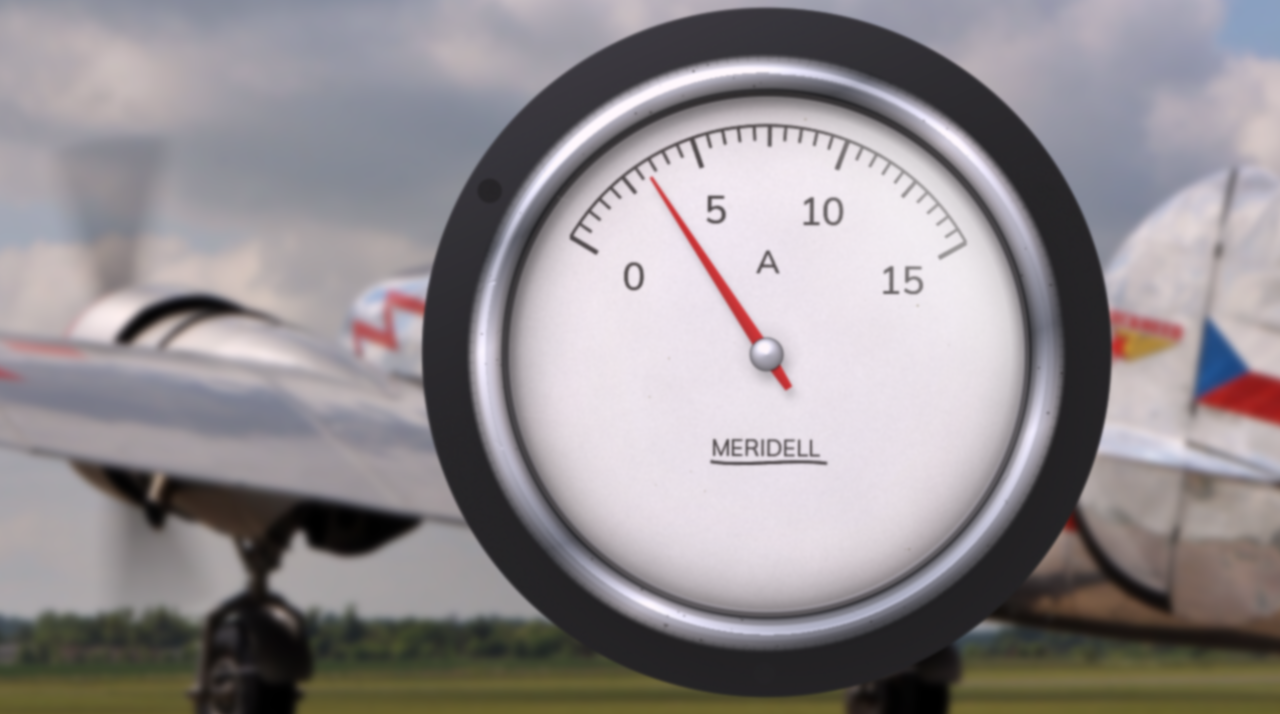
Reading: {"value": 3.25, "unit": "A"}
